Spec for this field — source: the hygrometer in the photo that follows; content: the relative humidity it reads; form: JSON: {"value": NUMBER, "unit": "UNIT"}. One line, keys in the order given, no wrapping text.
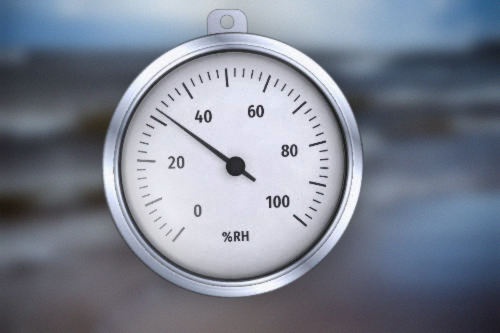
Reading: {"value": 32, "unit": "%"}
